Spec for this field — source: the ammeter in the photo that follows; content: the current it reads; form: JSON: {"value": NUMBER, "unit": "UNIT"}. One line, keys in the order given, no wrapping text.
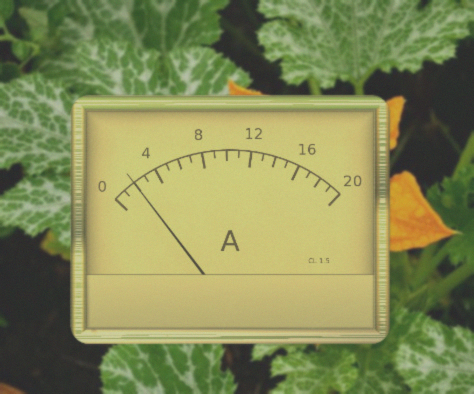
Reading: {"value": 2, "unit": "A"}
